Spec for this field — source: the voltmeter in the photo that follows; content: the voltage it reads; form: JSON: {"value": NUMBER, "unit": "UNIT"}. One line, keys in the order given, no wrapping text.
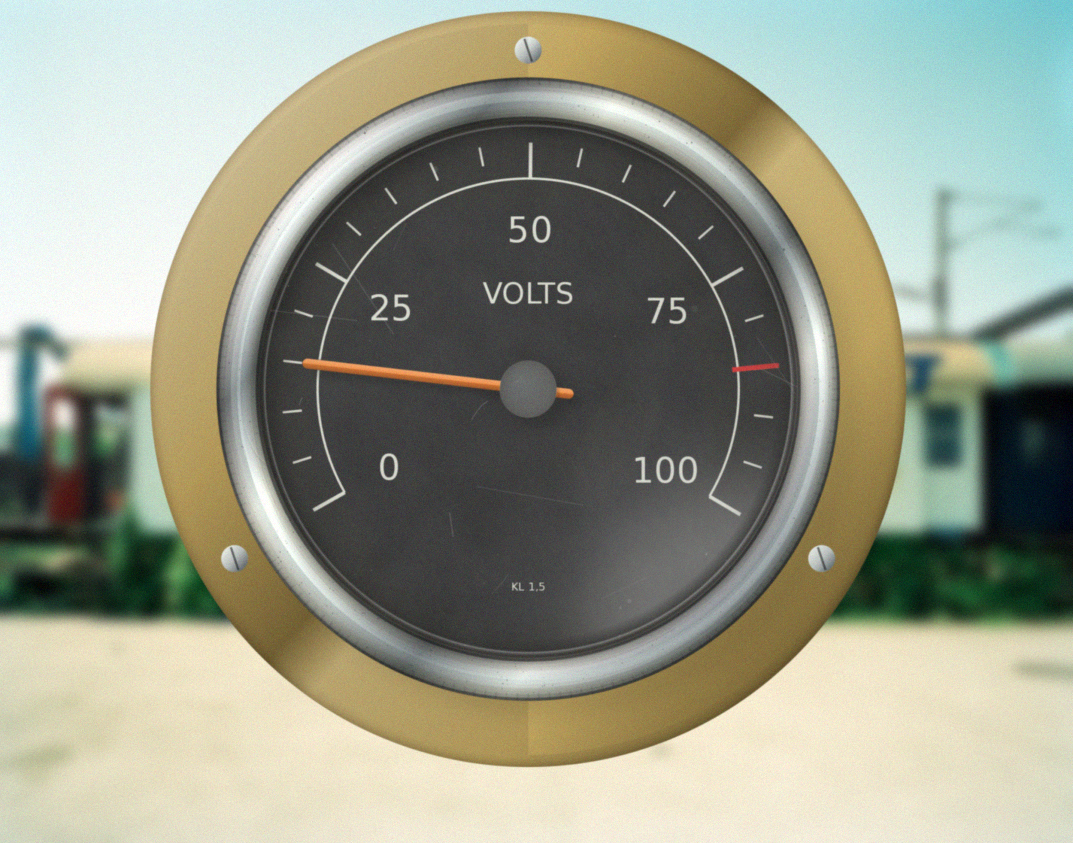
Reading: {"value": 15, "unit": "V"}
